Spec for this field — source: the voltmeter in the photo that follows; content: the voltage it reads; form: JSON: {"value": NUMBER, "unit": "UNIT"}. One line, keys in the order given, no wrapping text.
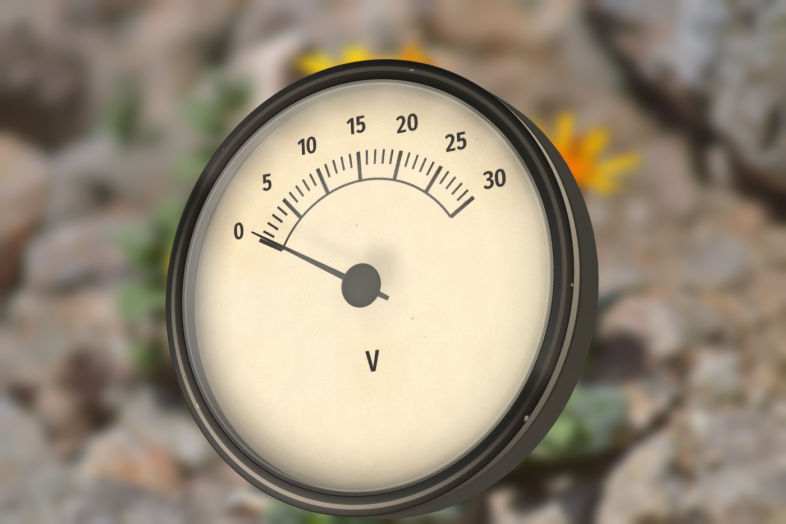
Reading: {"value": 0.5, "unit": "V"}
